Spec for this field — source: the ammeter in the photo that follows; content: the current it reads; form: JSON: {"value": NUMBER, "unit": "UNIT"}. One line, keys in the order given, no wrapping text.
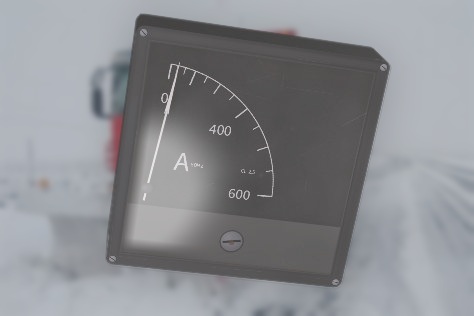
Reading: {"value": 100, "unit": "A"}
